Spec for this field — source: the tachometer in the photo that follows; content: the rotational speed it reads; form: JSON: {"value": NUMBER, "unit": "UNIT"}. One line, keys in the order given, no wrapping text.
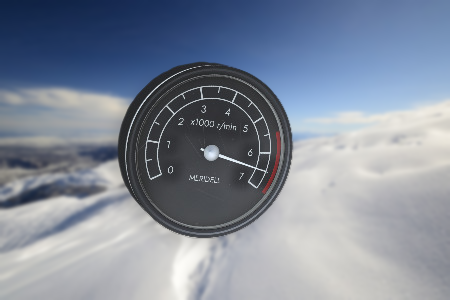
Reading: {"value": 6500, "unit": "rpm"}
